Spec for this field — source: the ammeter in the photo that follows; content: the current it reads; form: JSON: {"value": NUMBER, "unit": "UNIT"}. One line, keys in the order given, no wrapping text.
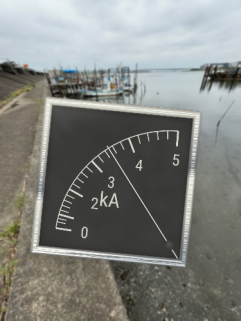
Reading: {"value": 3.5, "unit": "kA"}
